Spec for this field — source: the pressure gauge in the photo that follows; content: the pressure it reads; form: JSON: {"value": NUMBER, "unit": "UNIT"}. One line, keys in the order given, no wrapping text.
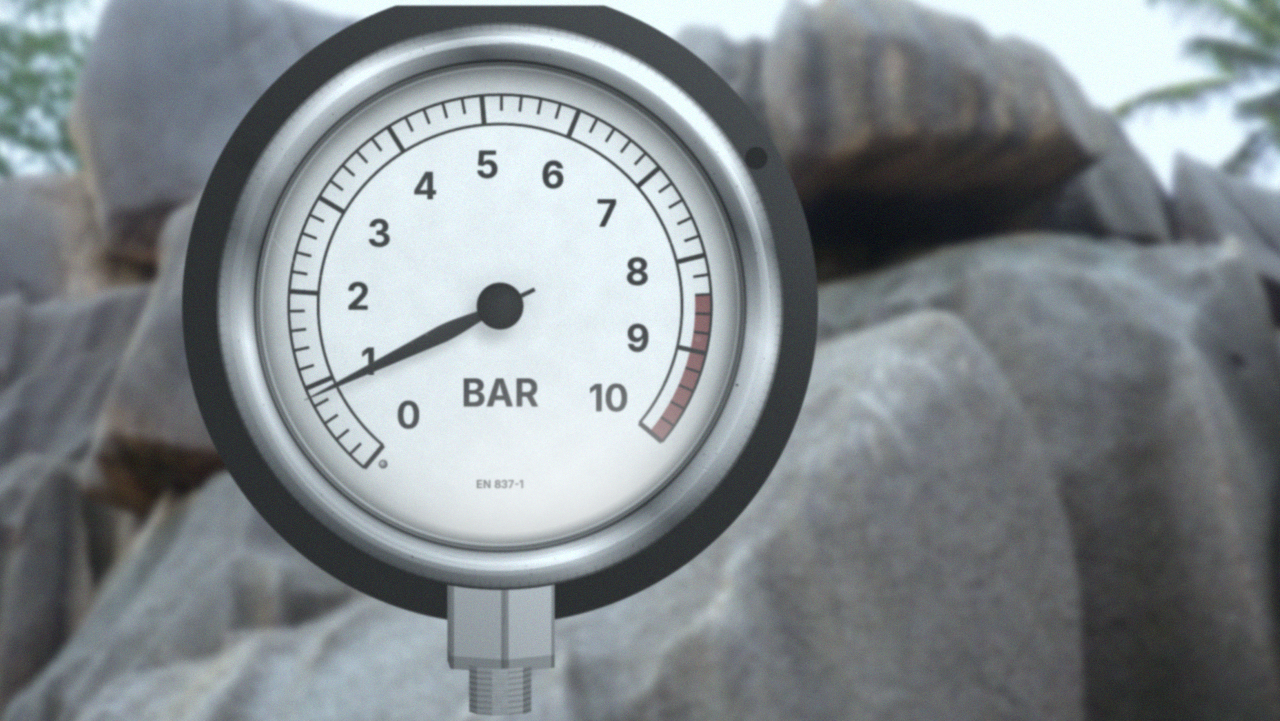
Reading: {"value": 0.9, "unit": "bar"}
